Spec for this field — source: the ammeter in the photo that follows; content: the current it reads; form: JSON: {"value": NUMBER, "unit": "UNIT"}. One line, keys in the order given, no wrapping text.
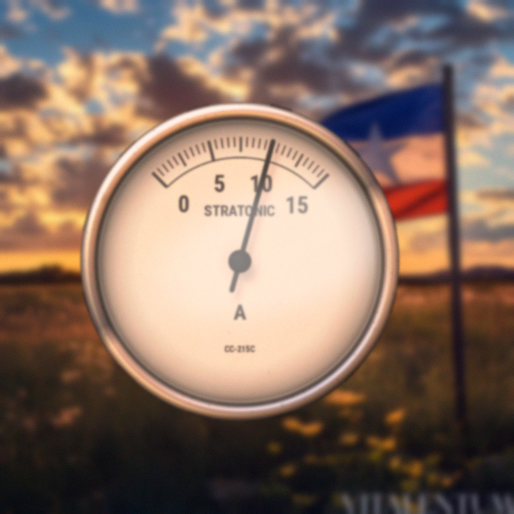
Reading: {"value": 10, "unit": "A"}
